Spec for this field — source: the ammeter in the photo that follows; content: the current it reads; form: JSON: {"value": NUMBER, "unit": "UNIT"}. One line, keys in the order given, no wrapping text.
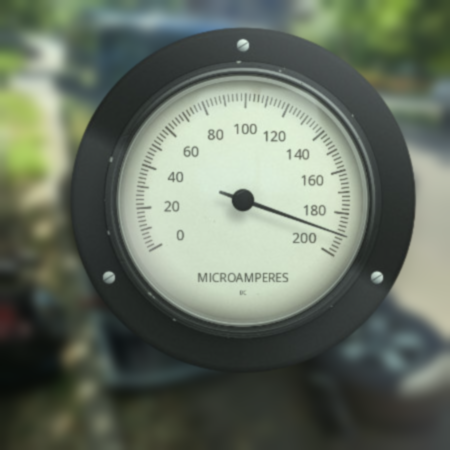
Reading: {"value": 190, "unit": "µA"}
